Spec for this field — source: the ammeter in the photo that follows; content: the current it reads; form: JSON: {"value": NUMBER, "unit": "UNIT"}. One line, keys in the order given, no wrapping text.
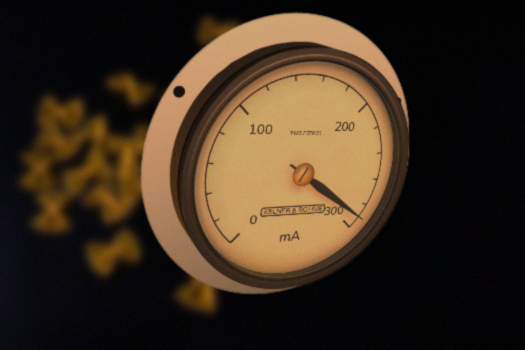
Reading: {"value": 290, "unit": "mA"}
